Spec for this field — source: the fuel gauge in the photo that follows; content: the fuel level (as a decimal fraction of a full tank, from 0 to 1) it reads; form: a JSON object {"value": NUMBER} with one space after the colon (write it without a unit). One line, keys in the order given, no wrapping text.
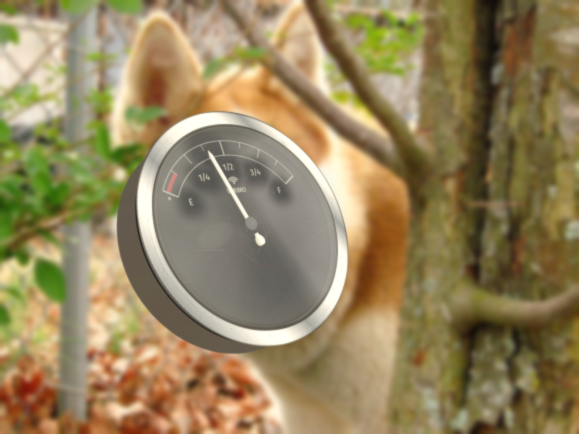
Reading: {"value": 0.375}
